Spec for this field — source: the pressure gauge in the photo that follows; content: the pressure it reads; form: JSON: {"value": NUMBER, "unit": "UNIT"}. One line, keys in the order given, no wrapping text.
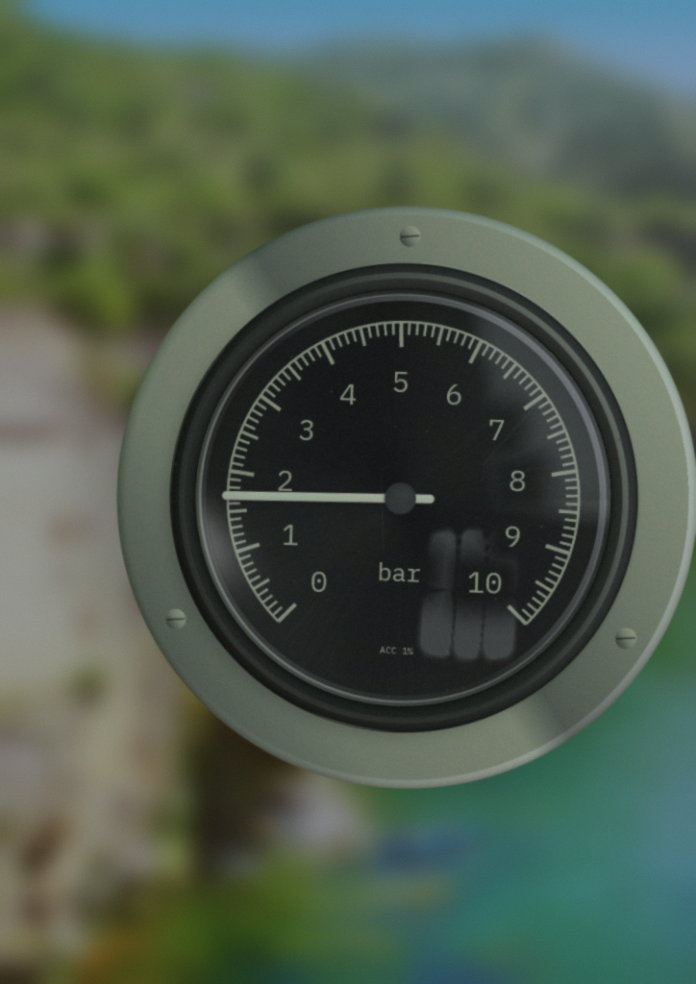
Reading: {"value": 1.7, "unit": "bar"}
